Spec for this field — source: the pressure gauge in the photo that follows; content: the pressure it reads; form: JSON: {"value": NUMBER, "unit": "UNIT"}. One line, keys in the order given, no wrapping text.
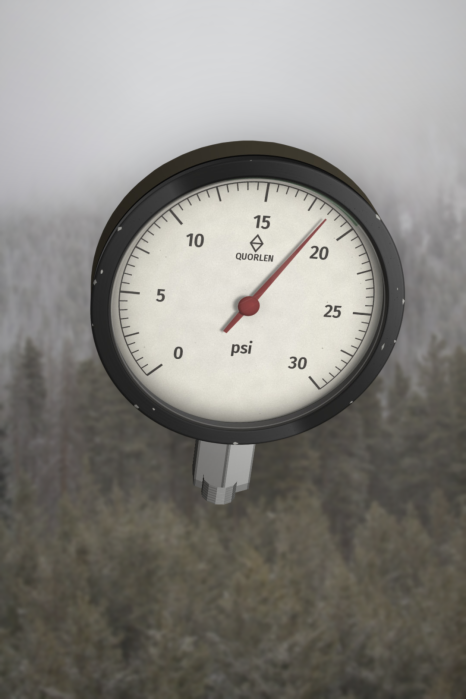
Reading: {"value": 18.5, "unit": "psi"}
